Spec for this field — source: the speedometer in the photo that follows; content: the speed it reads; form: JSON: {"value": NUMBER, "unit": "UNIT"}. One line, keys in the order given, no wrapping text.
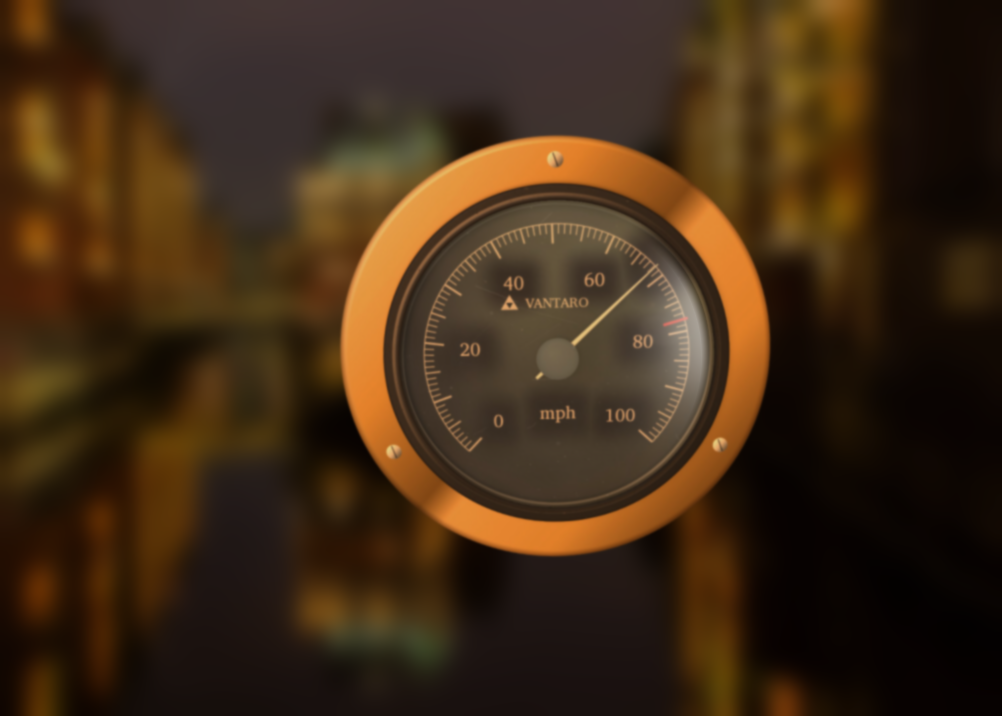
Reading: {"value": 68, "unit": "mph"}
